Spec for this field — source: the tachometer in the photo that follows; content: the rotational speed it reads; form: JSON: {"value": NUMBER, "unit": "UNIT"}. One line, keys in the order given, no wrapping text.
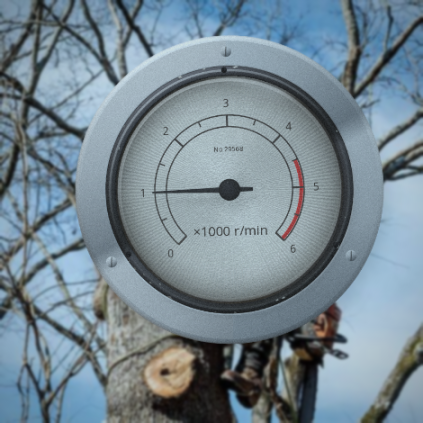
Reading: {"value": 1000, "unit": "rpm"}
